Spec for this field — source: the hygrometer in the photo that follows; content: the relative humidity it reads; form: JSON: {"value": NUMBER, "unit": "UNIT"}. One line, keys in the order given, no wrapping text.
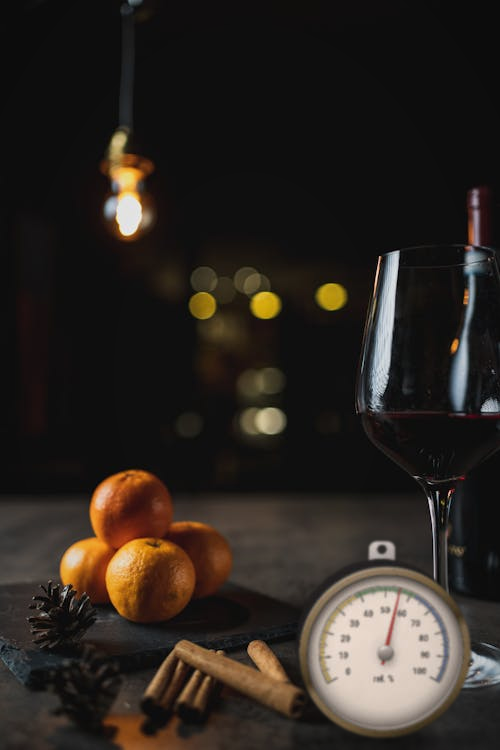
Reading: {"value": 55, "unit": "%"}
